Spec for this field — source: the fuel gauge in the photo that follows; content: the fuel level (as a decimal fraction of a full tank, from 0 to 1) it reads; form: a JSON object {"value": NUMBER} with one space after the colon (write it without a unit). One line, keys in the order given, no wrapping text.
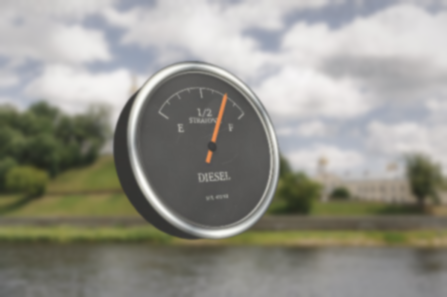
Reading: {"value": 0.75}
